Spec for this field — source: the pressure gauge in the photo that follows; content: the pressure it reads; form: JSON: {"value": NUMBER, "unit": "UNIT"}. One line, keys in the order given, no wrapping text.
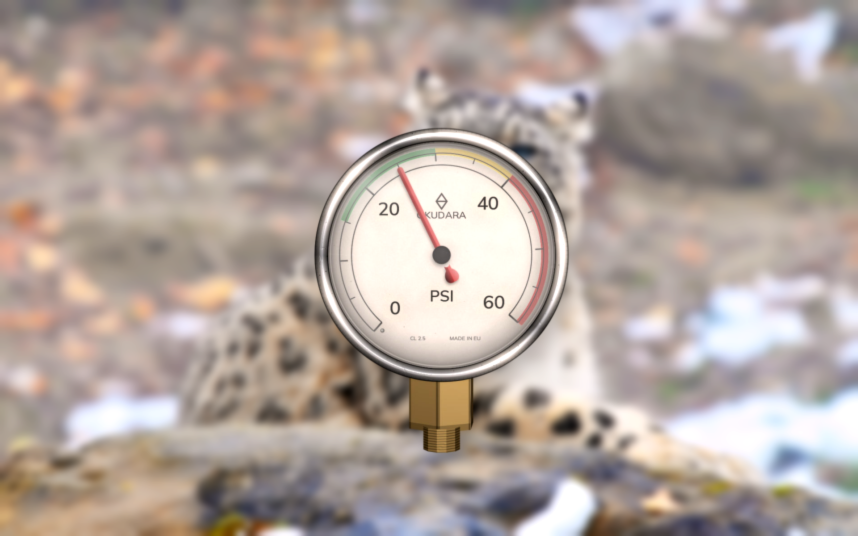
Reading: {"value": 25, "unit": "psi"}
